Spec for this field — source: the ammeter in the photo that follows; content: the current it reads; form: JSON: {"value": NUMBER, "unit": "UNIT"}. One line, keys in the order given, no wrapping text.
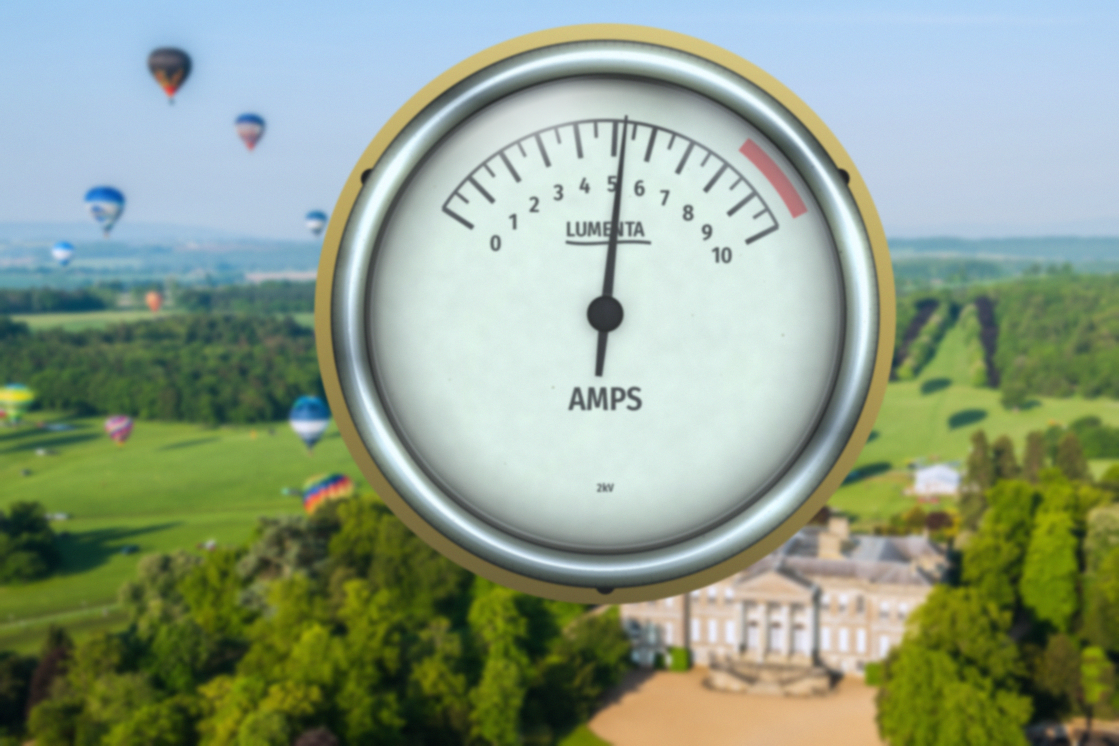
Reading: {"value": 5.25, "unit": "A"}
